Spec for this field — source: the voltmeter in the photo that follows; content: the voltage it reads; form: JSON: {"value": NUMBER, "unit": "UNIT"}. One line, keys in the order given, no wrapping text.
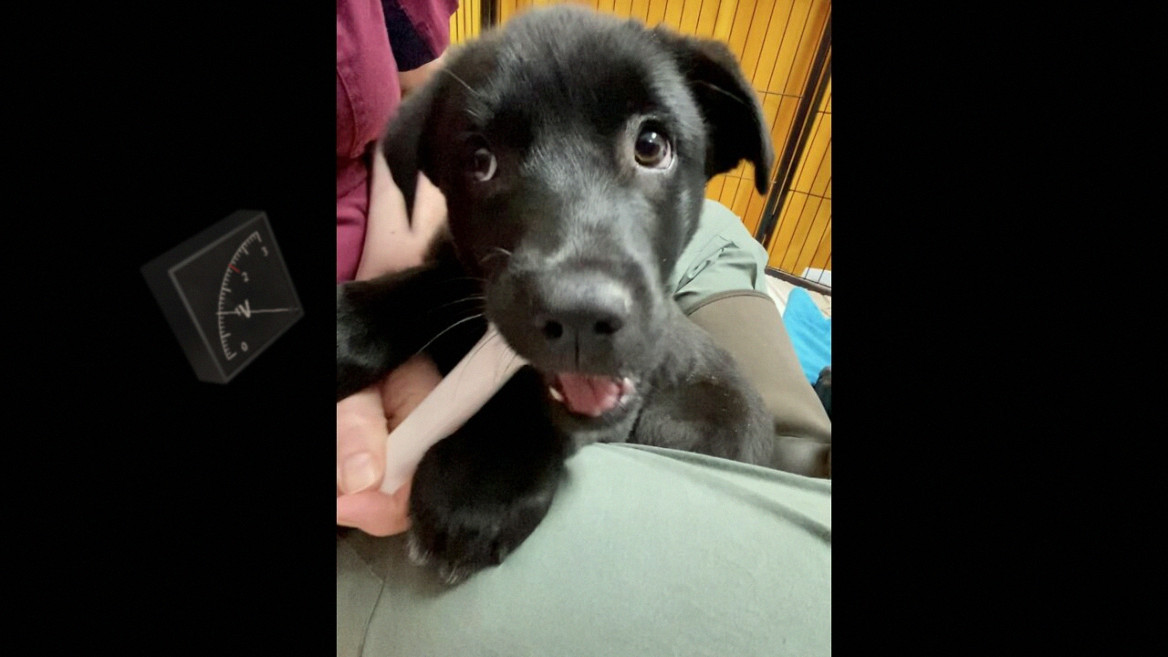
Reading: {"value": 1, "unit": "V"}
